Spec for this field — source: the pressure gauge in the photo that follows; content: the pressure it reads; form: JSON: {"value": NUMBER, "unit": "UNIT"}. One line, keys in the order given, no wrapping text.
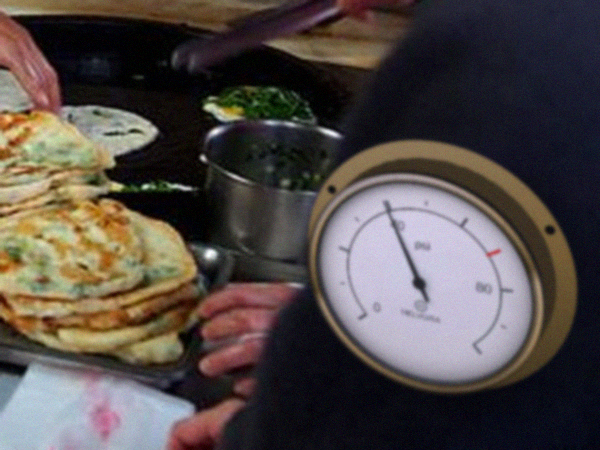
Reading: {"value": 40, "unit": "psi"}
